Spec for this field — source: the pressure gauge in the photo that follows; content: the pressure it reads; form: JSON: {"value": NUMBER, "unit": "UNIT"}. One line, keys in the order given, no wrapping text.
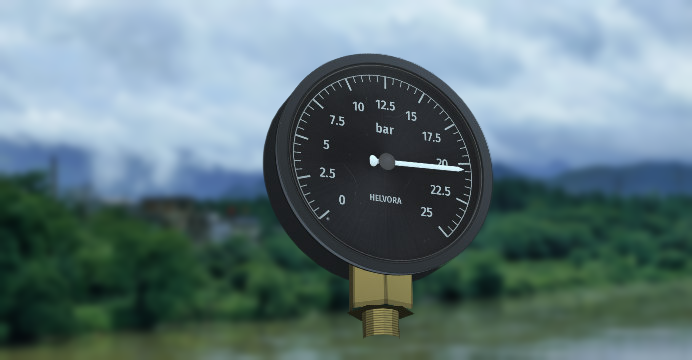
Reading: {"value": 20.5, "unit": "bar"}
